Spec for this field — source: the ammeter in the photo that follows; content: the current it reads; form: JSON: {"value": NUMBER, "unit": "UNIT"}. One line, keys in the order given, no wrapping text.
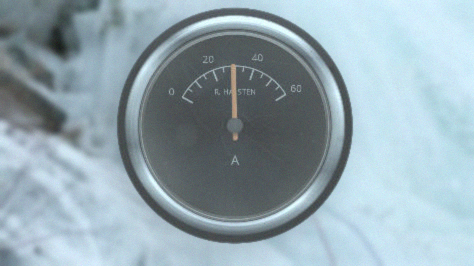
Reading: {"value": 30, "unit": "A"}
